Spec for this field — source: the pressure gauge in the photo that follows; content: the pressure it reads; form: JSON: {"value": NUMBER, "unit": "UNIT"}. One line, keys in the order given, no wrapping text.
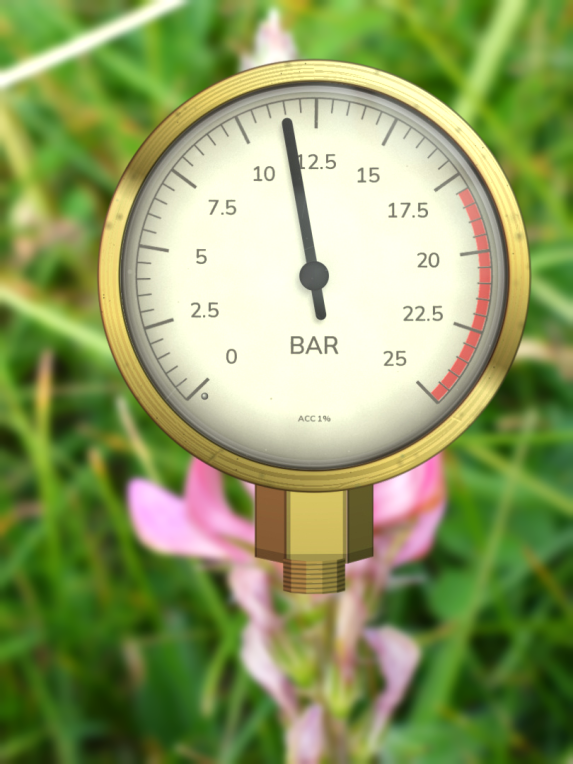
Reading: {"value": 11.5, "unit": "bar"}
